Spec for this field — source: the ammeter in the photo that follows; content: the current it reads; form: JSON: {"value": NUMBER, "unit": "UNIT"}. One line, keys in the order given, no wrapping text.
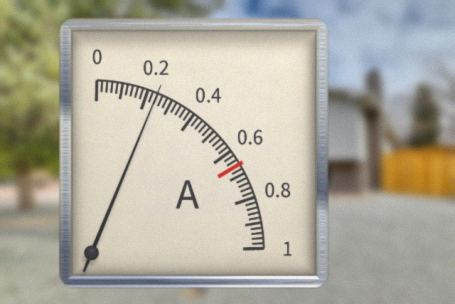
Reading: {"value": 0.24, "unit": "A"}
